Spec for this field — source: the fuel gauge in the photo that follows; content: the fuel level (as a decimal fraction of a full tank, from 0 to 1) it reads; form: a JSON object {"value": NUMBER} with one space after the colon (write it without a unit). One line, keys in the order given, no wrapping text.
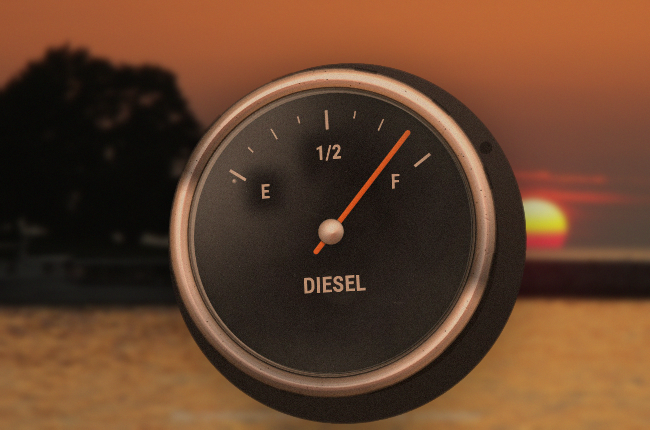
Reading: {"value": 0.875}
